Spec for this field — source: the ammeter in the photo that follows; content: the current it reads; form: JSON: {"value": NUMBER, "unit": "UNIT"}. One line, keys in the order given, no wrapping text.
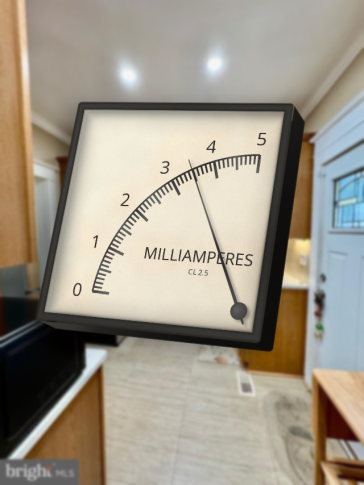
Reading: {"value": 3.5, "unit": "mA"}
